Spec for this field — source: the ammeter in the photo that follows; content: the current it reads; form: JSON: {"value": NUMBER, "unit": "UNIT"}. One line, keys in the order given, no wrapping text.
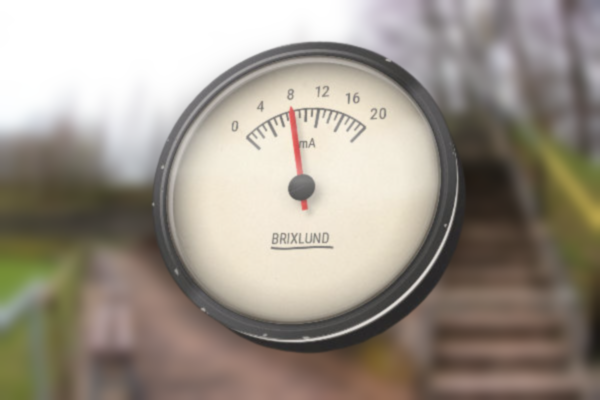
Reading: {"value": 8, "unit": "mA"}
